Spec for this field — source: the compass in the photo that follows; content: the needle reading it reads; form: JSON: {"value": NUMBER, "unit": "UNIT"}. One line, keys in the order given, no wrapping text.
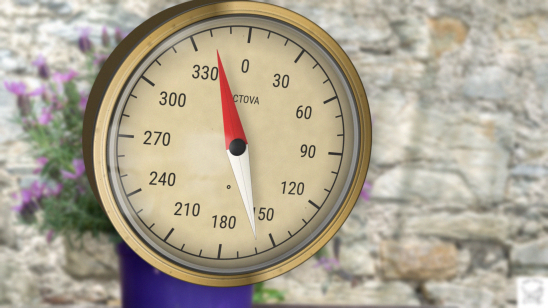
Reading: {"value": 340, "unit": "°"}
